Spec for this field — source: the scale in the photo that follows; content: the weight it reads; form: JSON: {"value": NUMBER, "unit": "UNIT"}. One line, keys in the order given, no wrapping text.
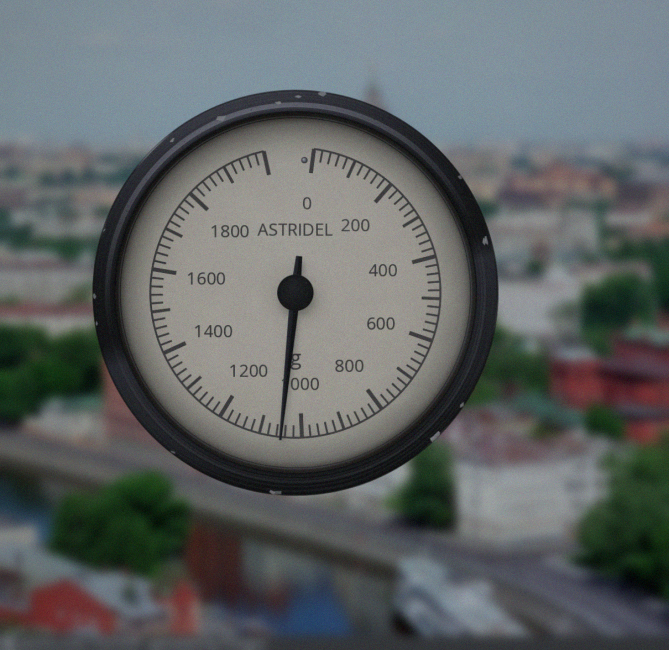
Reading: {"value": 1050, "unit": "g"}
